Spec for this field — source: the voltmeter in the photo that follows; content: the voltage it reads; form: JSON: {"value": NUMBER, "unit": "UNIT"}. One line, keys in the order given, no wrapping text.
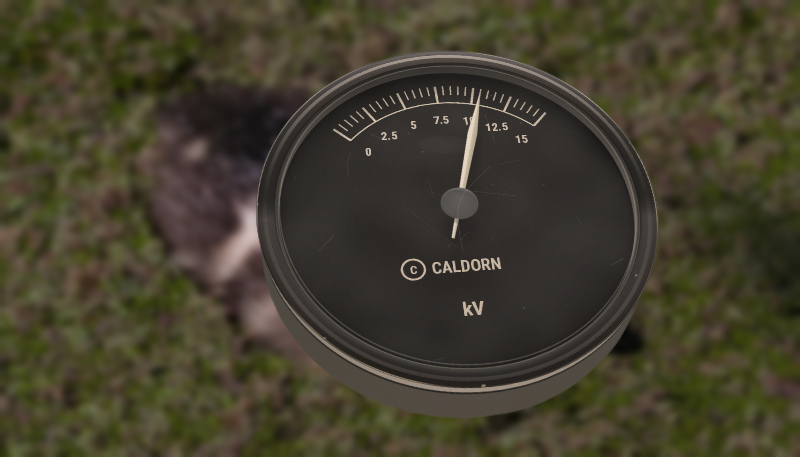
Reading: {"value": 10.5, "unit": "kV"}
